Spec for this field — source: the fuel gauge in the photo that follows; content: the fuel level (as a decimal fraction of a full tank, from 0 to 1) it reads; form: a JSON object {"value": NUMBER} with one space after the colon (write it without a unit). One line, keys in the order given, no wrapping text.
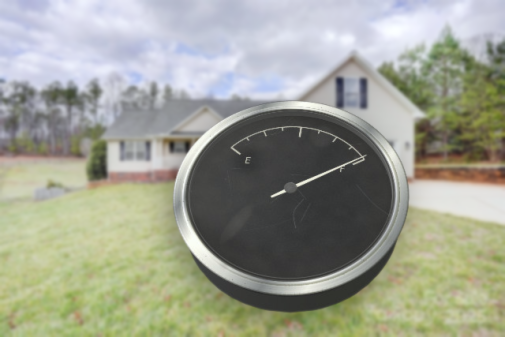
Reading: {"value": 1}
